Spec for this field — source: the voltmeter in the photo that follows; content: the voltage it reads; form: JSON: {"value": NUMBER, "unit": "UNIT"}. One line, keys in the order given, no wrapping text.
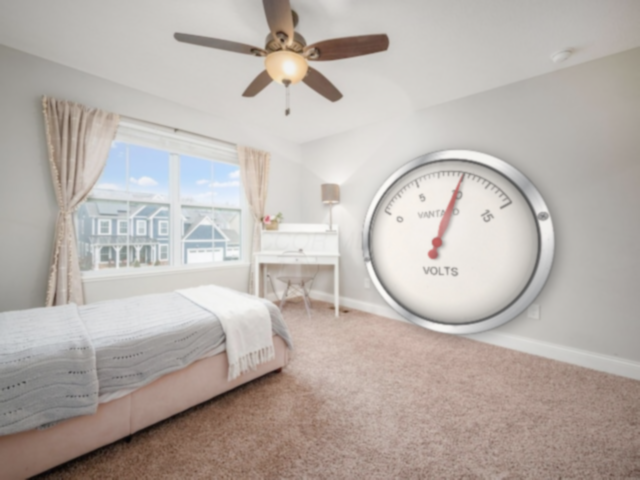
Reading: {"value": 10, "unit": "V"}
